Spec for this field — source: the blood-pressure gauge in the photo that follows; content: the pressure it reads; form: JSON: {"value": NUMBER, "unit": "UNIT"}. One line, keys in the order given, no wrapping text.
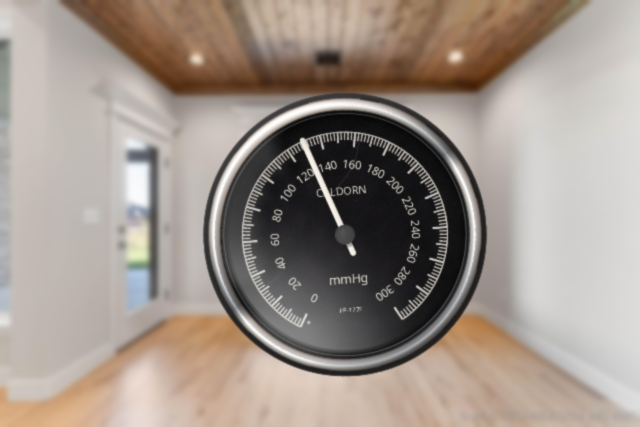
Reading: {"value": 130, "unit": "mmHg"}
